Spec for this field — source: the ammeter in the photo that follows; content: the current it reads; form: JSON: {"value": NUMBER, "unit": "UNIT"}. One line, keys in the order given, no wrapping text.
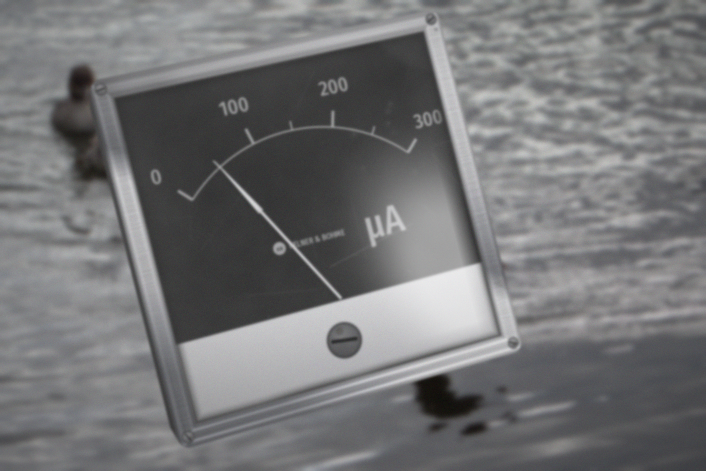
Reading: {"value": 50, "unit": "µA"}
